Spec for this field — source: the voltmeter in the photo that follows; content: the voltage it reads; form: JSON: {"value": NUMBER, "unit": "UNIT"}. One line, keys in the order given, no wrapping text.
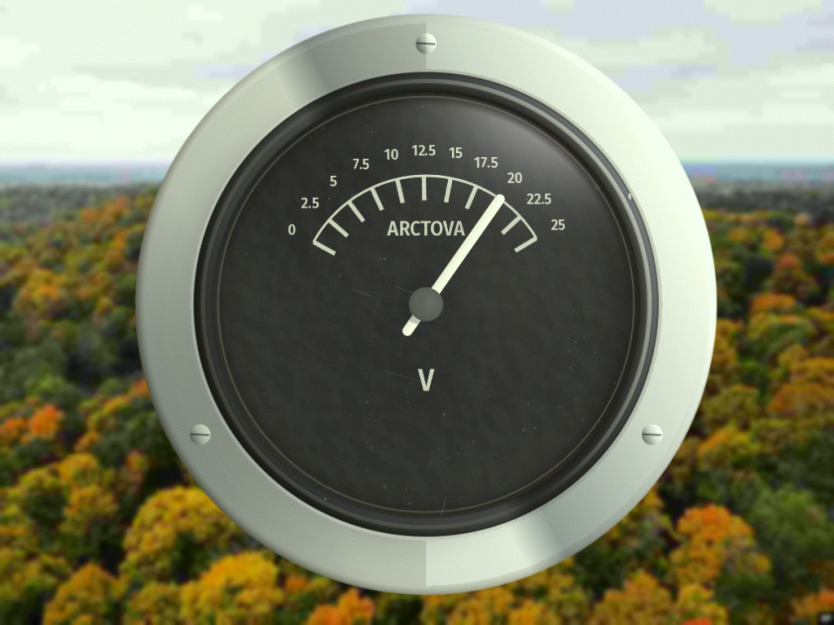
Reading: {"value": 20, "unit": "V"}
